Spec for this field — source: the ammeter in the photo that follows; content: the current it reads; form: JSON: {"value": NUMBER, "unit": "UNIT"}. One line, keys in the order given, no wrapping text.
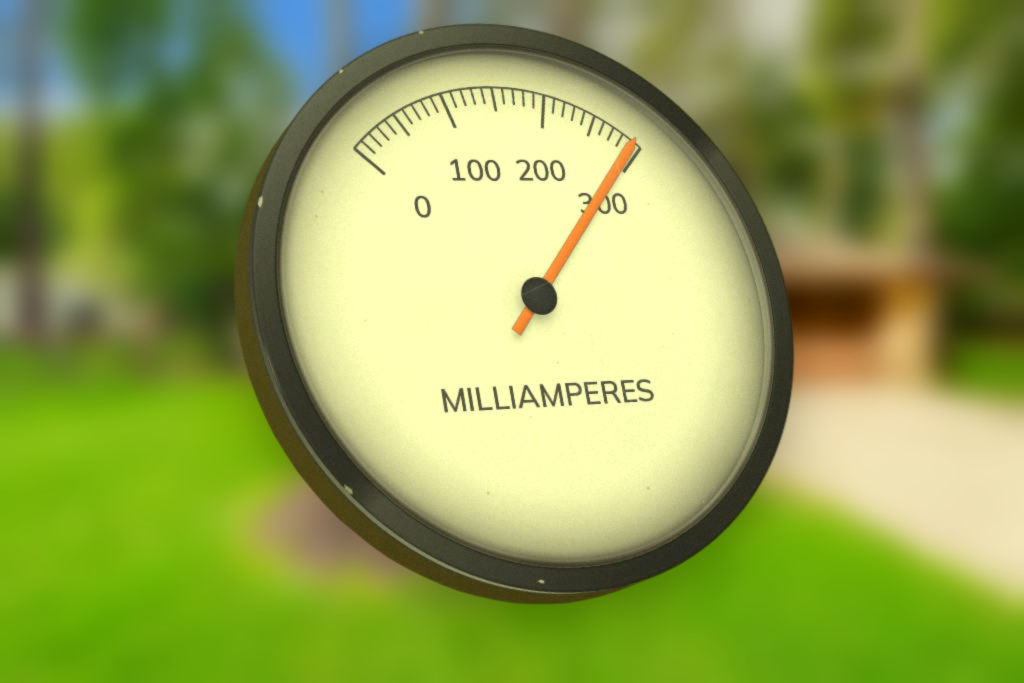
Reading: {"value": 290, "unit": "mA"}
